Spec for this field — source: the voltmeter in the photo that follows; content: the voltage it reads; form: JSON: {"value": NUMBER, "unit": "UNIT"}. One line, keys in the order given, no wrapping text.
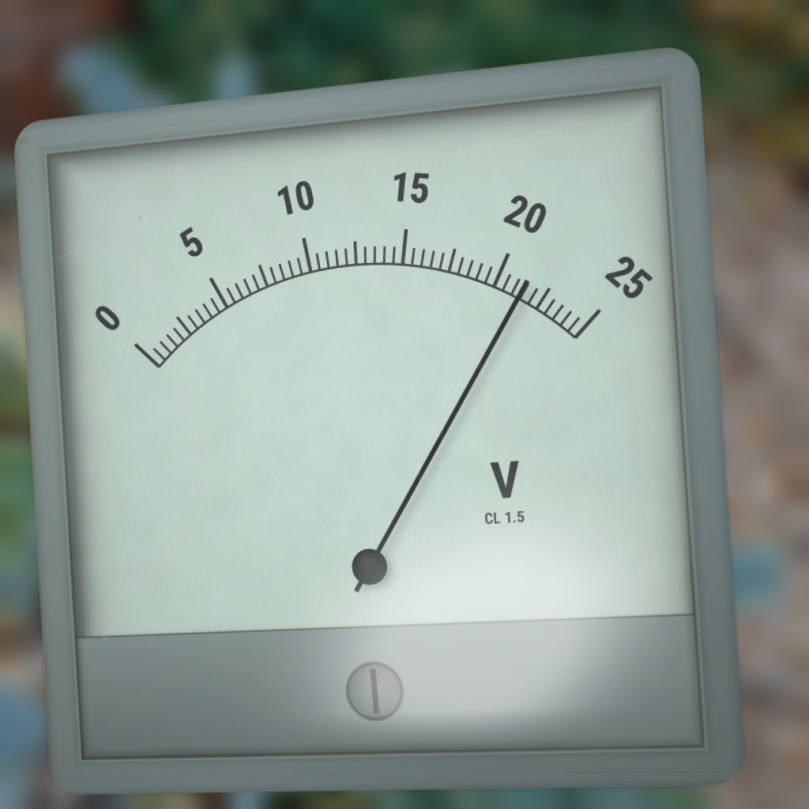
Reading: {"value": 21.5, "unit": "V"}
